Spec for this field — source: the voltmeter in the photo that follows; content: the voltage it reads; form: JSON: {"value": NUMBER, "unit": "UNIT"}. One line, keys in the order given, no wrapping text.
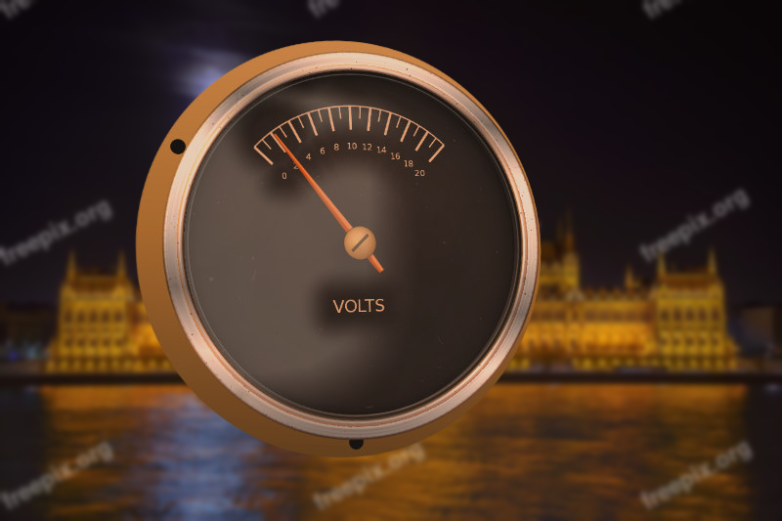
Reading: {"value": 2, "unit": "V"}
